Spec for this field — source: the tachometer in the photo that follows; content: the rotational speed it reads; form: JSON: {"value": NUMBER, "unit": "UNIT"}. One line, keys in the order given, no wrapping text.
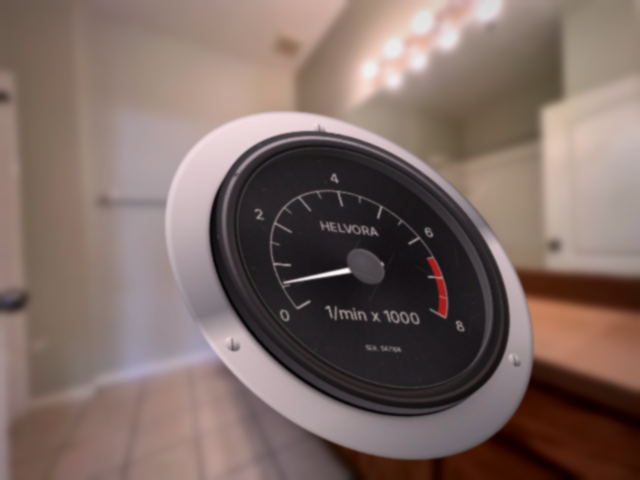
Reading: {"value": 500, "unit": "rpm"}
